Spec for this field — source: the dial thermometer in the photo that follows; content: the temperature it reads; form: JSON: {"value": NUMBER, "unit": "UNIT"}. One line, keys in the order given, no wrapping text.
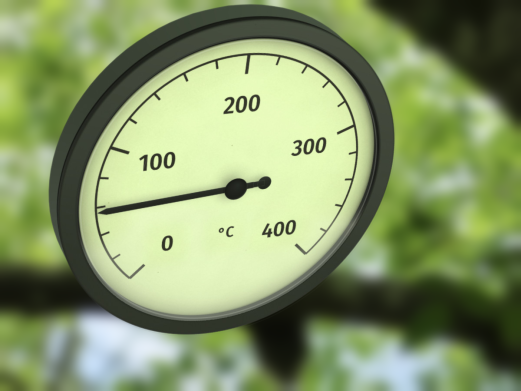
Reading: {"value": 60, "unit": "°C"}
